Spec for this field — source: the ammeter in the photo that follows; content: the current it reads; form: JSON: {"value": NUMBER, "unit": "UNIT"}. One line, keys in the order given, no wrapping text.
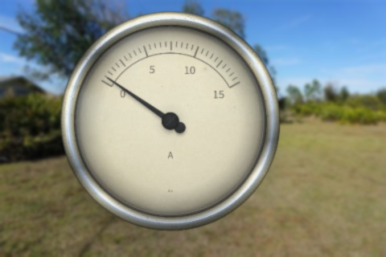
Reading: {"value": 0.5, "unit": "A"}
